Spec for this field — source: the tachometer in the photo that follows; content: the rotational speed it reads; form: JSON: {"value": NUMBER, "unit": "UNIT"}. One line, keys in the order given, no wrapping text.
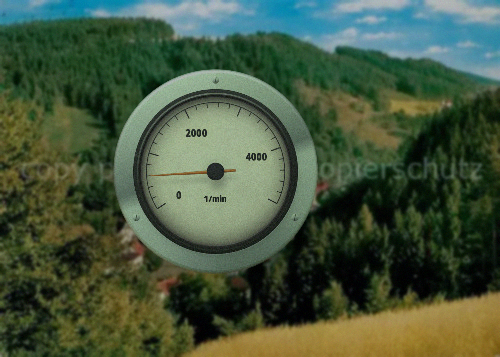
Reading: {"value": 600, "unit": "rpm"}
